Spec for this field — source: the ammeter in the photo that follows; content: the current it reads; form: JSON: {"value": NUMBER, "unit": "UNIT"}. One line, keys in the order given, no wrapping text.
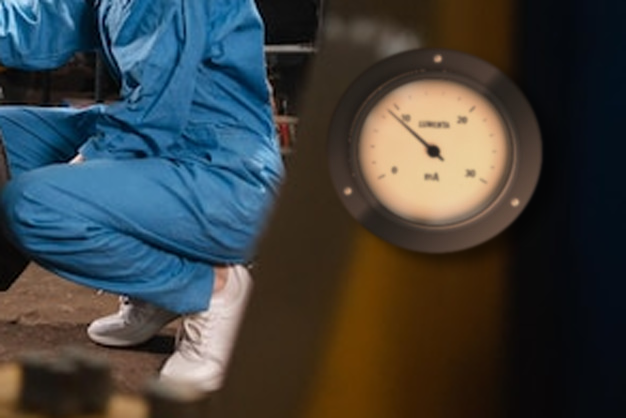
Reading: {"value": 9, "unit": "mA"}
